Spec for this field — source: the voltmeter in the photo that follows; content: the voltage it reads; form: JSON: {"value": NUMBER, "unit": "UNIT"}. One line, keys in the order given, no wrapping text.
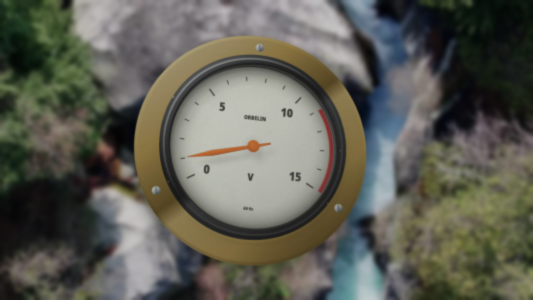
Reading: {"value": 1, "unit": "V"}
